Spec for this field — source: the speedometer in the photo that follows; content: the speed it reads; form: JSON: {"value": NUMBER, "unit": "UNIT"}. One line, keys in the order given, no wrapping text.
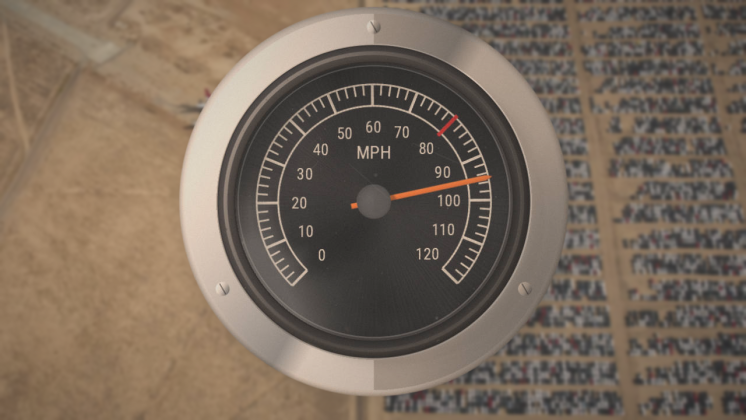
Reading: {"value": 95, "unit": "mph"}
